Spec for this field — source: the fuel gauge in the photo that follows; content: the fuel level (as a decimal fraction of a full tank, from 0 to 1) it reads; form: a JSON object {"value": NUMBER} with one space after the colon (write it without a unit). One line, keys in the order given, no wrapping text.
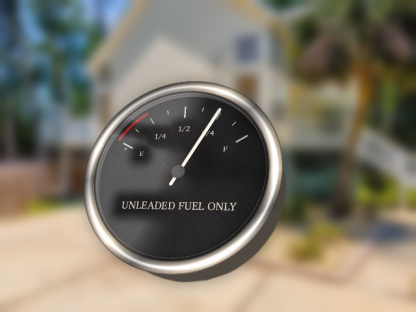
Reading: {"value": 0.75}
